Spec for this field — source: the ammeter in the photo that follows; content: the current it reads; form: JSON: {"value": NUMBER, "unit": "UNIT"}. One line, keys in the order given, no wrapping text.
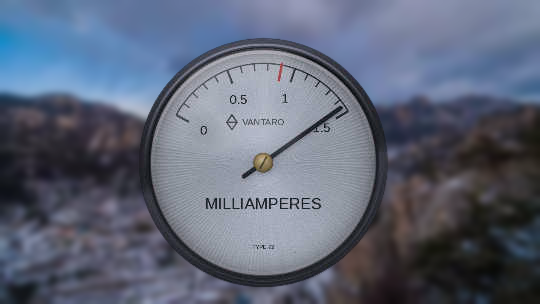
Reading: {"value": 1.45, "unit": "mA"}
